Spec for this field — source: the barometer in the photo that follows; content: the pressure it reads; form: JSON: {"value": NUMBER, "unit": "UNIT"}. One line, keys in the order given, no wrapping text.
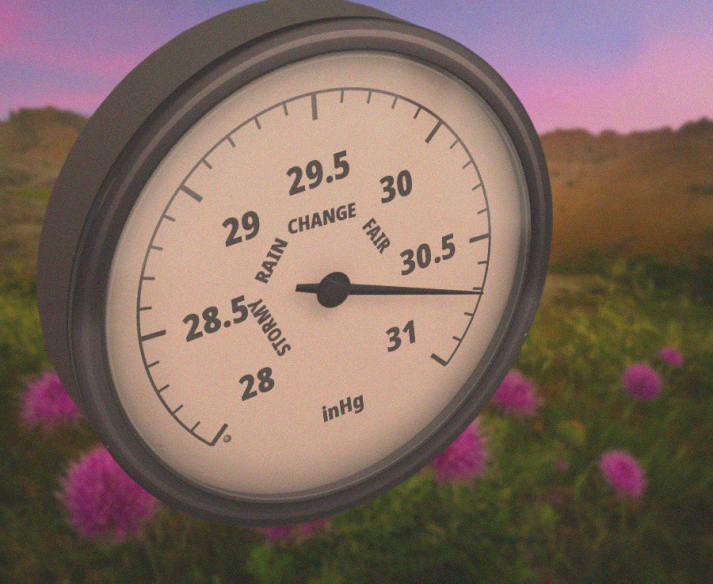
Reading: {"value": 30.7, "unit": "inHg"}
